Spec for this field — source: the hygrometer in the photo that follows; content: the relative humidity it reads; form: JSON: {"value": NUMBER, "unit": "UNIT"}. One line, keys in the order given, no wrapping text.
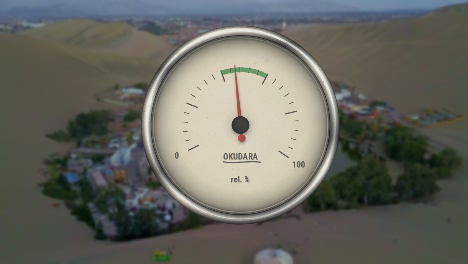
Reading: {"value": 46, "unit": "%"}
